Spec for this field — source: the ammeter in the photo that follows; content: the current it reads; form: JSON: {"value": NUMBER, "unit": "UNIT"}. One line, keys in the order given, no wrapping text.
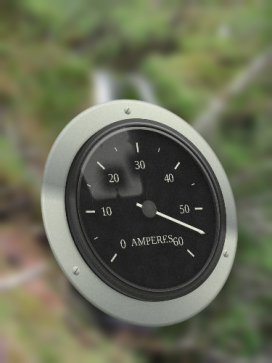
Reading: {"value": 55, "unit": "A"}
